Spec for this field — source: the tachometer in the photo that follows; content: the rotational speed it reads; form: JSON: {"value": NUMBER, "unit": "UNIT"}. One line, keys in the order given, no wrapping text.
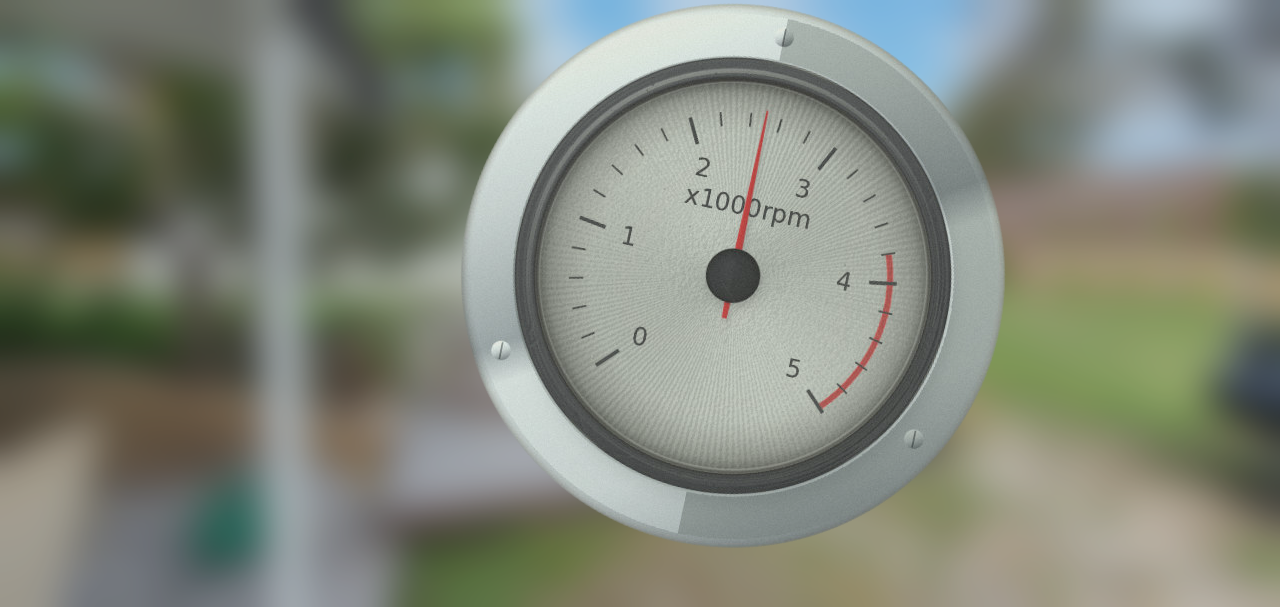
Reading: {"value": 2500, "unit": "rpm"}
